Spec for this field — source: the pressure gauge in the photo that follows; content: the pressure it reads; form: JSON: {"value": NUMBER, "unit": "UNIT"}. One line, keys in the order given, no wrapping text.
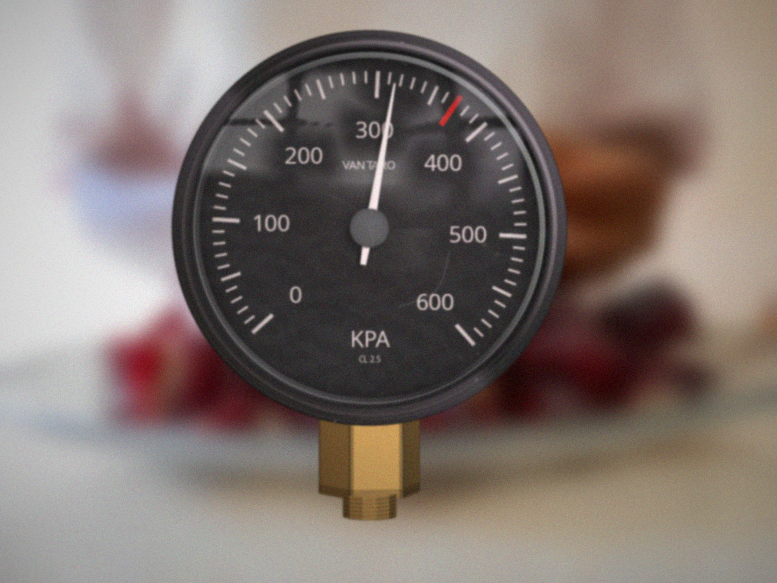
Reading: {"value": 315, "unit": "kPa"}
